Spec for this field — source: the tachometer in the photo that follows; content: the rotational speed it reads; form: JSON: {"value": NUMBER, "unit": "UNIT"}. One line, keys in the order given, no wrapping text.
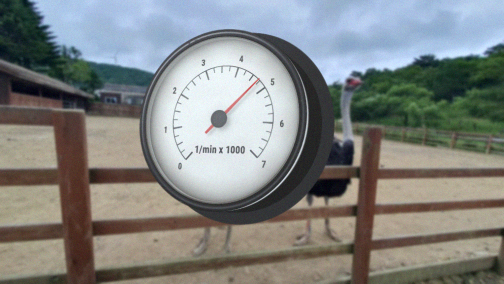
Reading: {"value": 4750, "unit": "rpm"}
